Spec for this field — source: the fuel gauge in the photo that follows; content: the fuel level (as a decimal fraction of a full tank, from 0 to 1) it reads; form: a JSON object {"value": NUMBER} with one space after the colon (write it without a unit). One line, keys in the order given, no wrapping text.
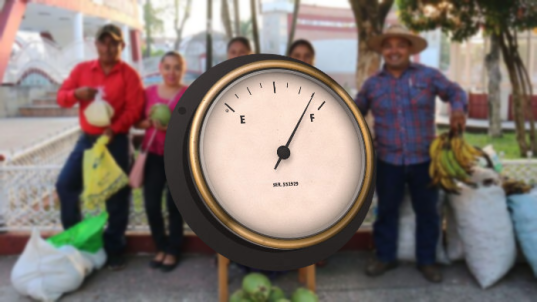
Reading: {"value": 0.875}
